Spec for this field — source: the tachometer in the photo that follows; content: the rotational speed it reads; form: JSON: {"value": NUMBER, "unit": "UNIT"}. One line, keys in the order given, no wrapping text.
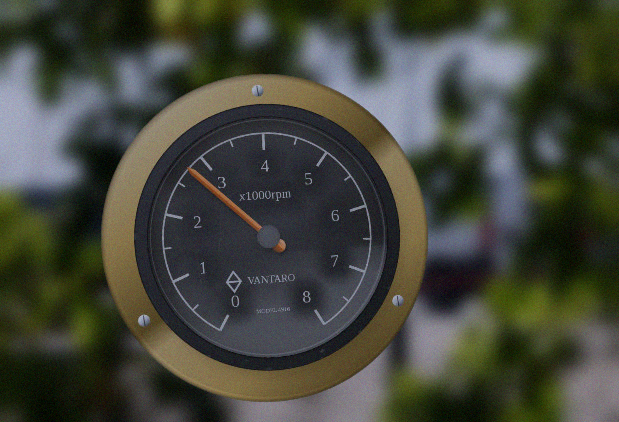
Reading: {"value": 2750, "unit": "rpm"}
